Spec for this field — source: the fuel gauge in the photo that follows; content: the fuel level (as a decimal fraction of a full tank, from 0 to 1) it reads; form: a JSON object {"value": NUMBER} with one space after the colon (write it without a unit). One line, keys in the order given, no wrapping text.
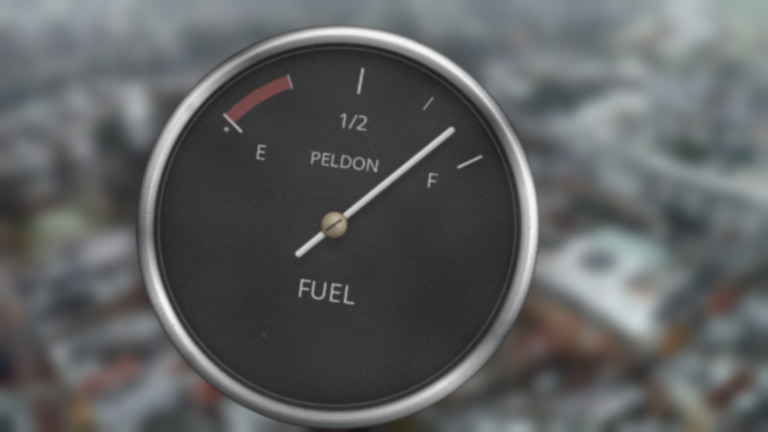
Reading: {"value": 0.875}
